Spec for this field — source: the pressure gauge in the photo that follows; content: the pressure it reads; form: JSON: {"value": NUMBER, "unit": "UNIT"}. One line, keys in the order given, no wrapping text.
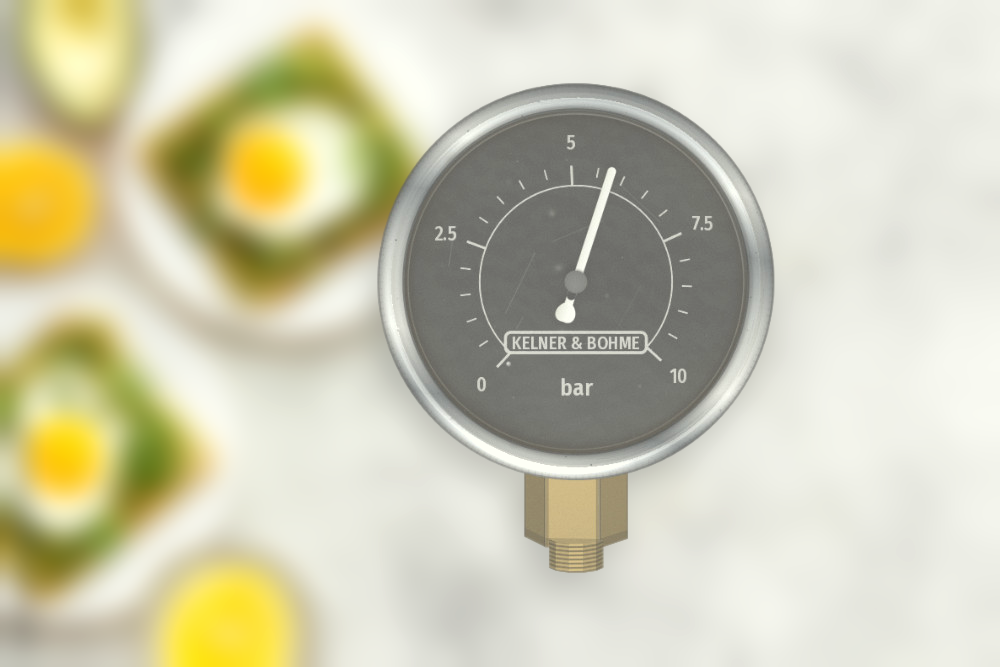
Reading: {"value": 5.75, "unit": "bar"}
